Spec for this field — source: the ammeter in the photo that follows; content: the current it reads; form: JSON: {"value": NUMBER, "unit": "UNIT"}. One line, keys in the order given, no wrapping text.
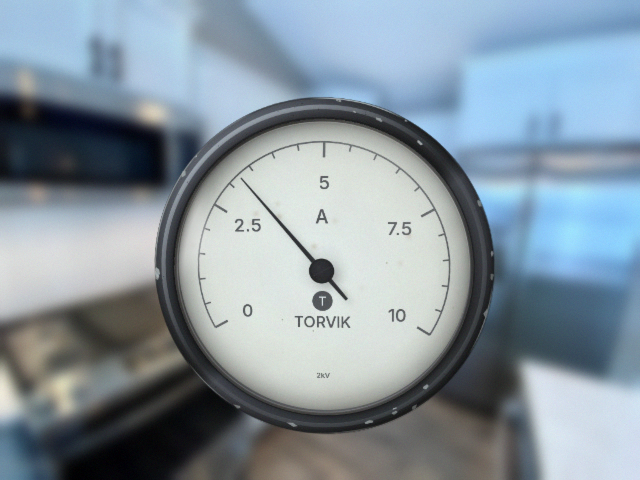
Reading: {"value": 3.25, "unit": "A"}
